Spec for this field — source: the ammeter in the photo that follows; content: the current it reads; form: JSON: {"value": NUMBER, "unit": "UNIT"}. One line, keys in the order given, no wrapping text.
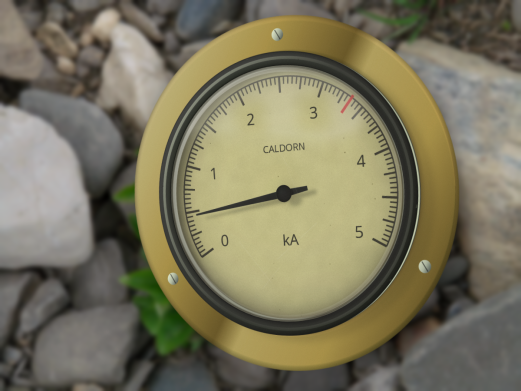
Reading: {"value": 0.45, "unit": "kA"}
